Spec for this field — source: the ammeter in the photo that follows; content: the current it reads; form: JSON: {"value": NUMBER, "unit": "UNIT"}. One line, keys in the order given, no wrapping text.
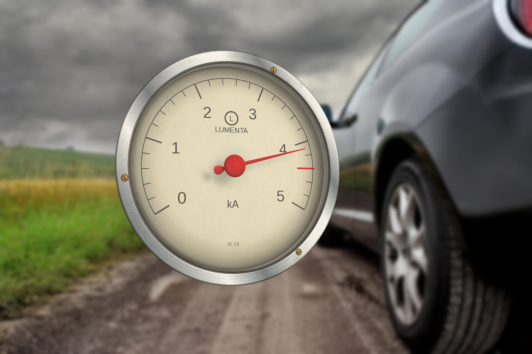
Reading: {"value": 4.1, "unit": "kA"}
